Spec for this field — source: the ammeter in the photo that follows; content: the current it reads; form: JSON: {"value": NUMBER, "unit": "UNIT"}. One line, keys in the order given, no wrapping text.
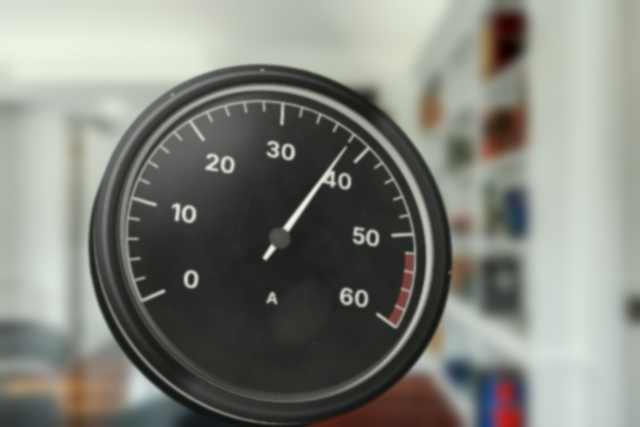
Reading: {"value": 38, "unit": "A"}
